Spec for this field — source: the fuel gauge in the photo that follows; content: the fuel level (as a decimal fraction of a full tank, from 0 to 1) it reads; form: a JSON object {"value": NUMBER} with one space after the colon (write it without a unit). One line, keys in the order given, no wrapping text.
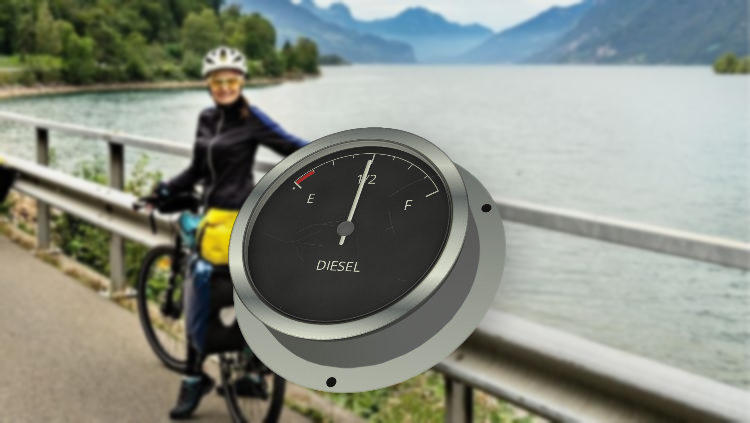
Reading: {"value": 0.5}
